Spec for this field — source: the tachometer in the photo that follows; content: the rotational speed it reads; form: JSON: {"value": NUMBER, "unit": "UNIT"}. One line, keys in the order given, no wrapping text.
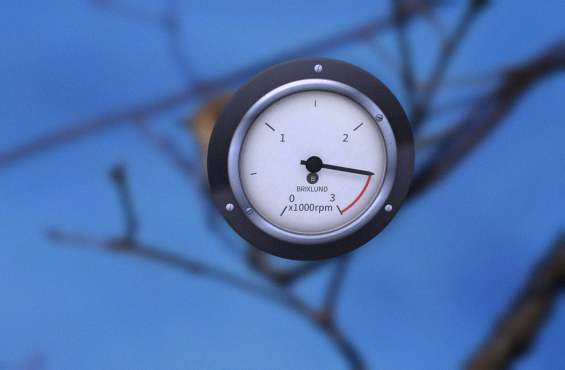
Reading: {"value": 2500, "unit": "rpm"}
